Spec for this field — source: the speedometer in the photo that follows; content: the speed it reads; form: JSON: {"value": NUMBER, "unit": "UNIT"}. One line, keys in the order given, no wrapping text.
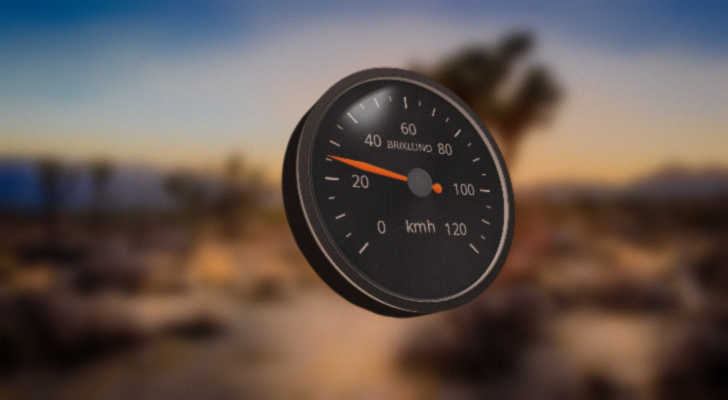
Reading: {"value": 25, "unit": "km/h"}
